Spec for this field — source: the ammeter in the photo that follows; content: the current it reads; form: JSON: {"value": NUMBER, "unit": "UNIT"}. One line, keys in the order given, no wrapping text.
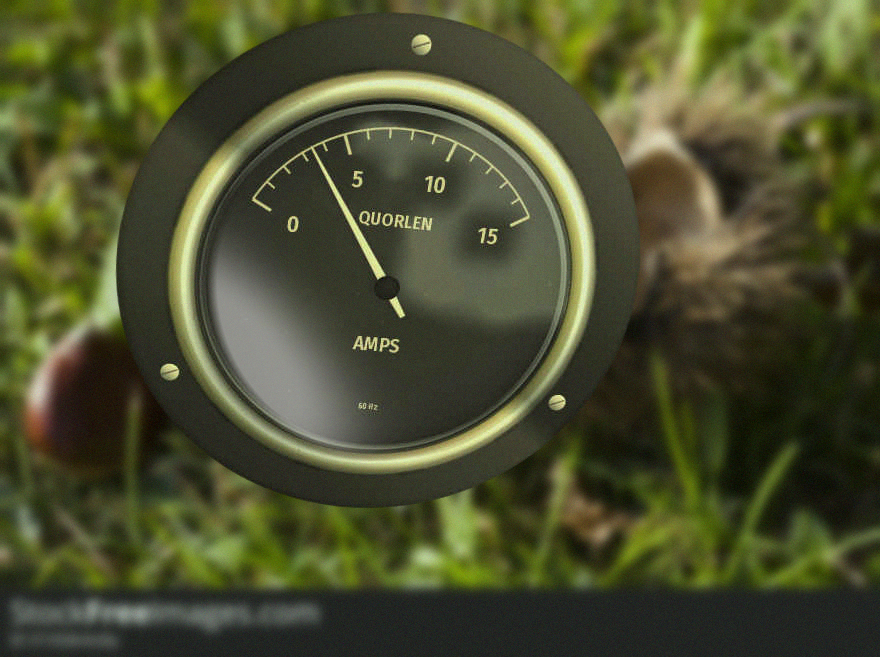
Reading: {"value": 3.5, "unit": "A"}
